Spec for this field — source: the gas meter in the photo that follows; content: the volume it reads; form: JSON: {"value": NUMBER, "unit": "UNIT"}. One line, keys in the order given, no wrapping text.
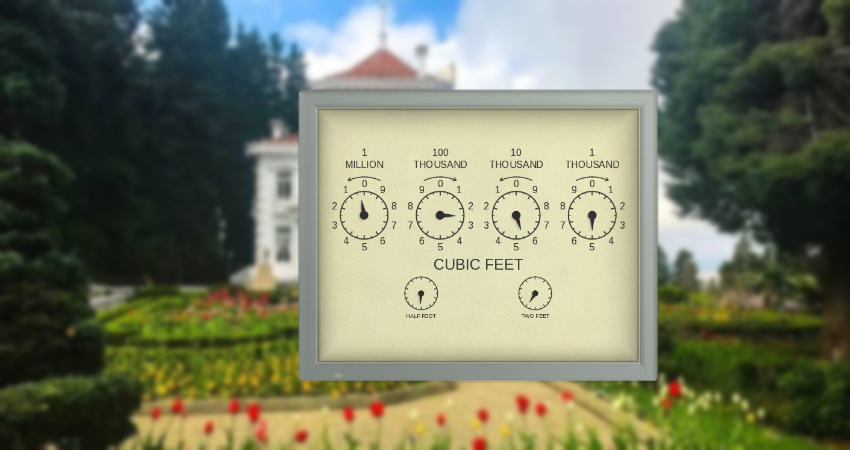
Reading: {"value": 25500, "unit": "ft³"}
